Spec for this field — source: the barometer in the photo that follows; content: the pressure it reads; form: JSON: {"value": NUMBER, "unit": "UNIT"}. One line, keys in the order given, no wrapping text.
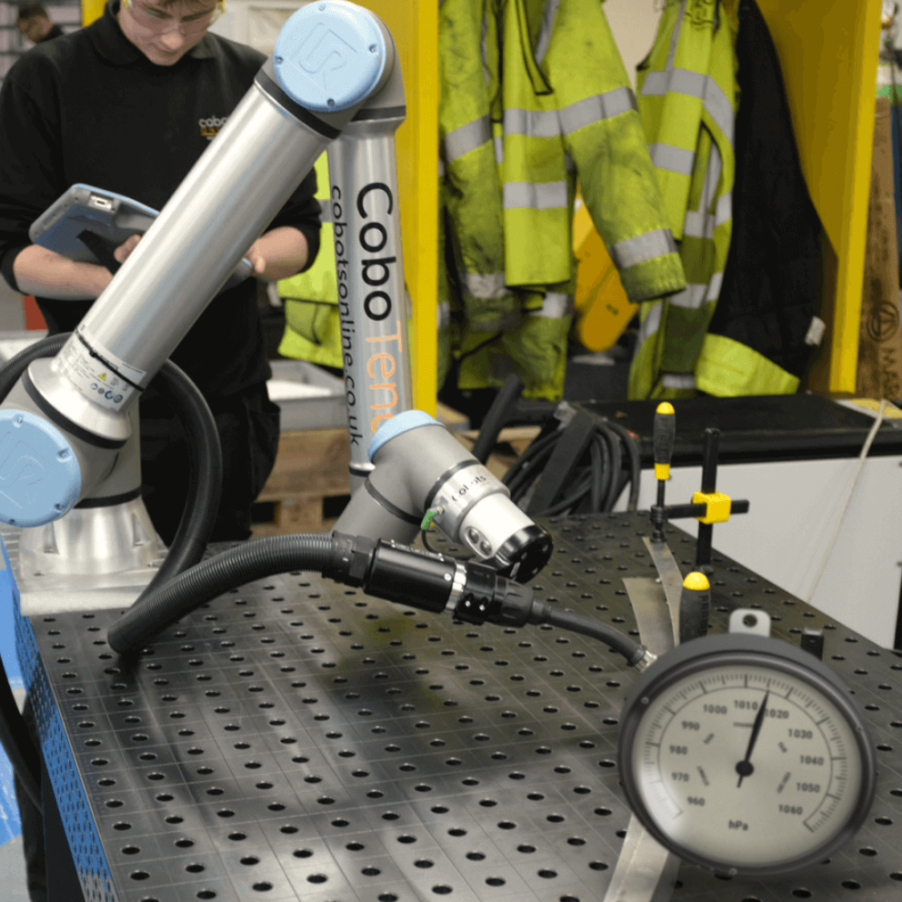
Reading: {"value": 1015, "unit": "hPa"}
